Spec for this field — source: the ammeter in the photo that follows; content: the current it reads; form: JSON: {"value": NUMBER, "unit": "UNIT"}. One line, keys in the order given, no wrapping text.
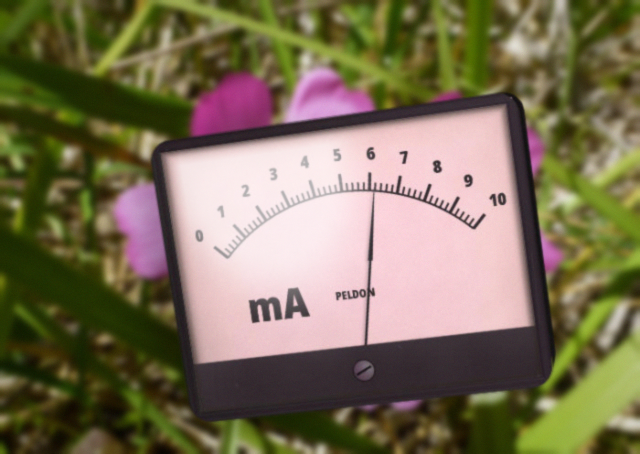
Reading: {"value": 6.2, "unit": "mA"}
